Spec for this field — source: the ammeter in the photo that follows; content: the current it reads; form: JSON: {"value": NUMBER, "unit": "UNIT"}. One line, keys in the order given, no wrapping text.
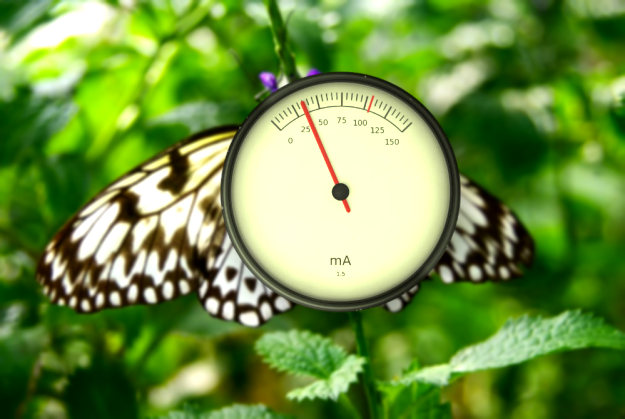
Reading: {"value": 35, "unit": "mA"}
